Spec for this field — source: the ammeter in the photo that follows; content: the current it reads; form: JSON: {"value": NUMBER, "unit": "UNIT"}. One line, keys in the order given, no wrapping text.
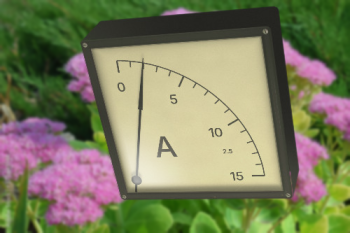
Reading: {"value": 2, "unit": "A"}
